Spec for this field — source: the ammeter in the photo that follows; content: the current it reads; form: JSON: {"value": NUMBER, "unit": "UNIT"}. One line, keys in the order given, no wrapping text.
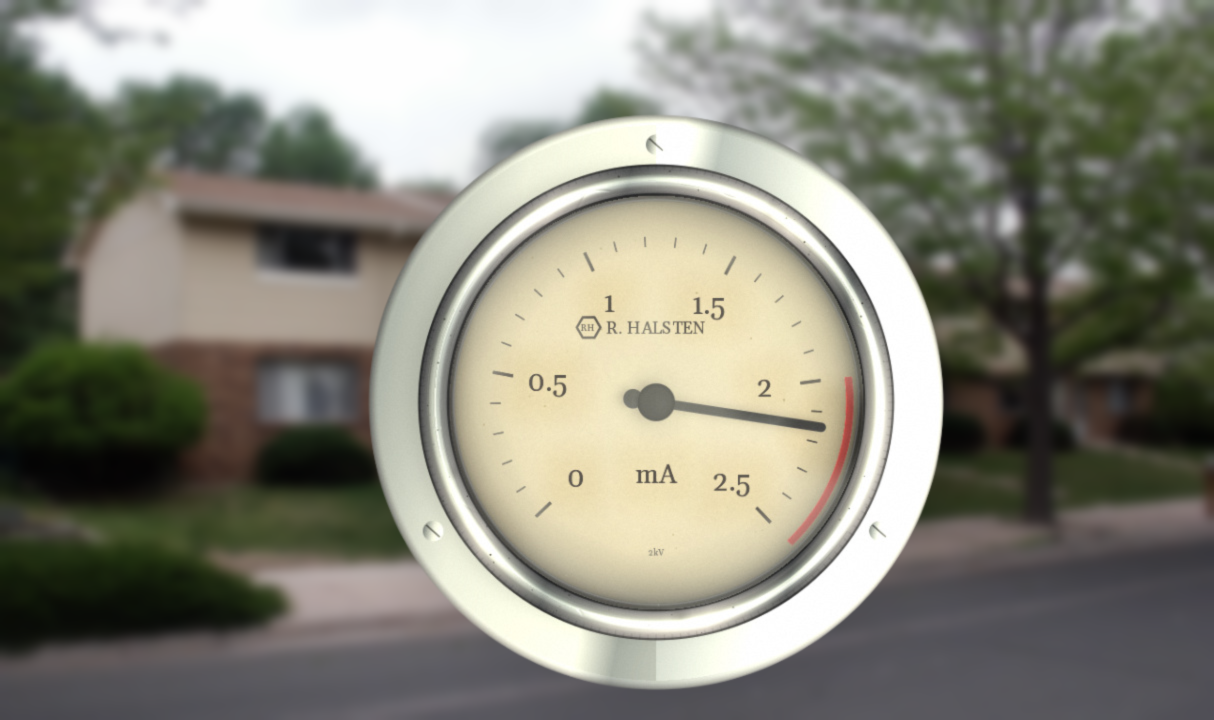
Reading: {"value": 2.15, "unit": "mA"}
